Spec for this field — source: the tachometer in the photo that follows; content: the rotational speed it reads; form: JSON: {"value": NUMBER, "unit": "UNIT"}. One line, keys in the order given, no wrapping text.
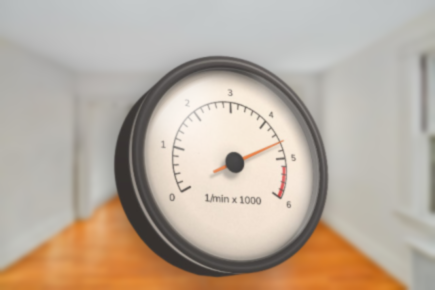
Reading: {"value": 4600, "unit": "rpm"}
